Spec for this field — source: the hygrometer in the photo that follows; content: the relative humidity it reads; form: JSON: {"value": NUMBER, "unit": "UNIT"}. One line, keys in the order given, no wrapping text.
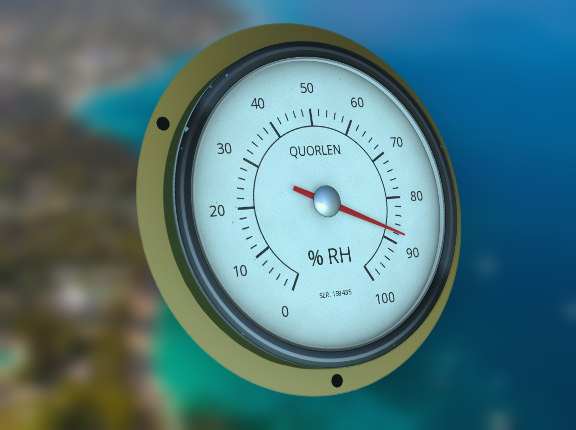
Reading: {"value": 88, "unit": "%"}
